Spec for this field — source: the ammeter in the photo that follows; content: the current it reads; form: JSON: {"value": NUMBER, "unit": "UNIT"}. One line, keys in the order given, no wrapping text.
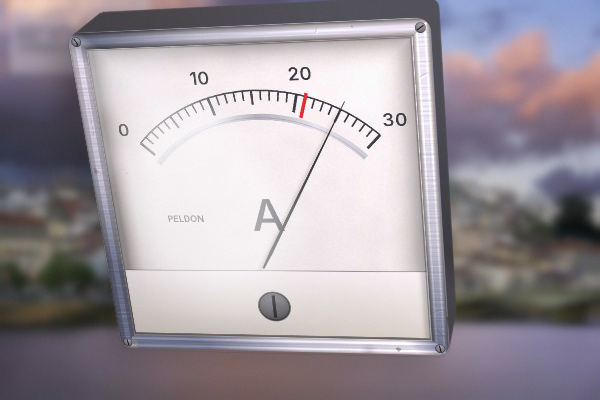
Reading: {"value": 25, "unit": "A"}
